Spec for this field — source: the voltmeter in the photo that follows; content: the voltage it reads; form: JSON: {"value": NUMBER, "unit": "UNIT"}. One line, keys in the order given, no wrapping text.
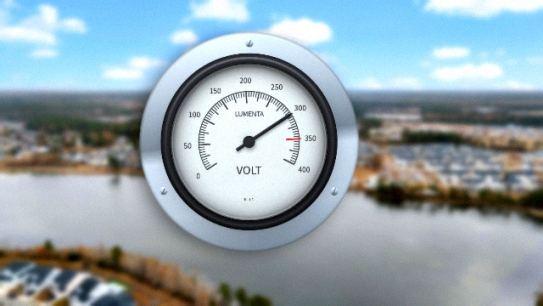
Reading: {"value": 300, "unit": "V"}
